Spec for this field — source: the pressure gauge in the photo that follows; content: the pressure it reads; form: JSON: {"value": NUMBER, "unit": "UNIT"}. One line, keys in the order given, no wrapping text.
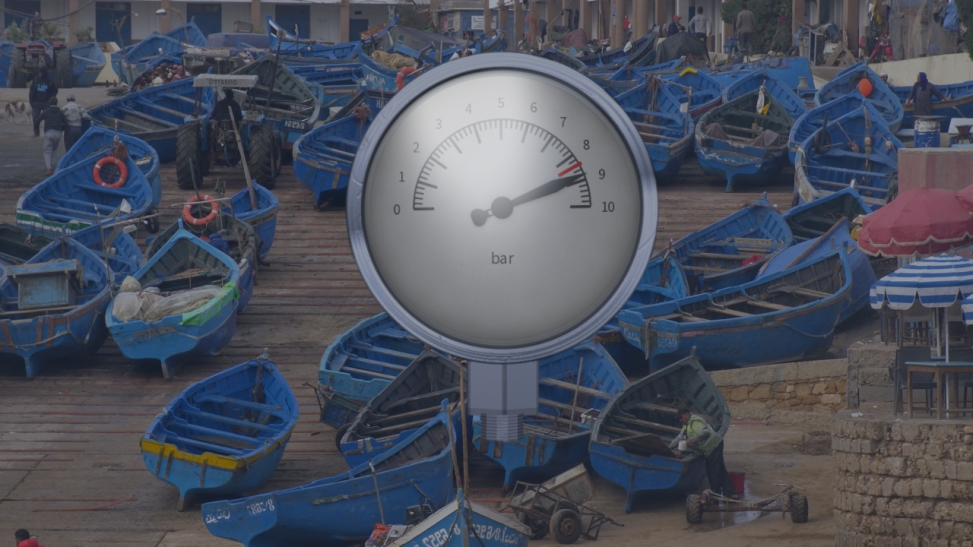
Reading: {"value": 8.8, "unit": "bar"}
